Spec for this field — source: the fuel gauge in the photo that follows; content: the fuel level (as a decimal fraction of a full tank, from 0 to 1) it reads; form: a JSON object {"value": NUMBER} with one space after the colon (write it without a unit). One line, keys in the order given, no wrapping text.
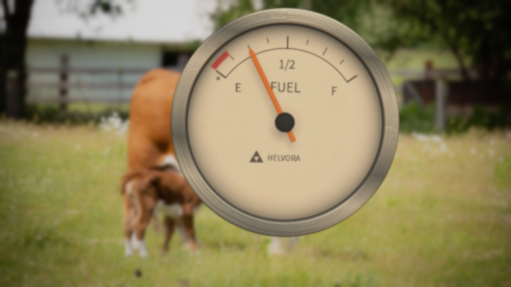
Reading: {"value": 0.25}
